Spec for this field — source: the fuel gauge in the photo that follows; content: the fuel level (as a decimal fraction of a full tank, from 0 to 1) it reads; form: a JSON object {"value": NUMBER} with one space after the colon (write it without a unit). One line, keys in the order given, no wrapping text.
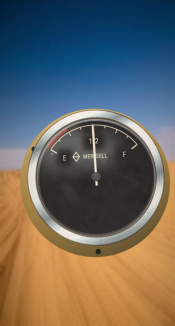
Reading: {"value": 0.5}
